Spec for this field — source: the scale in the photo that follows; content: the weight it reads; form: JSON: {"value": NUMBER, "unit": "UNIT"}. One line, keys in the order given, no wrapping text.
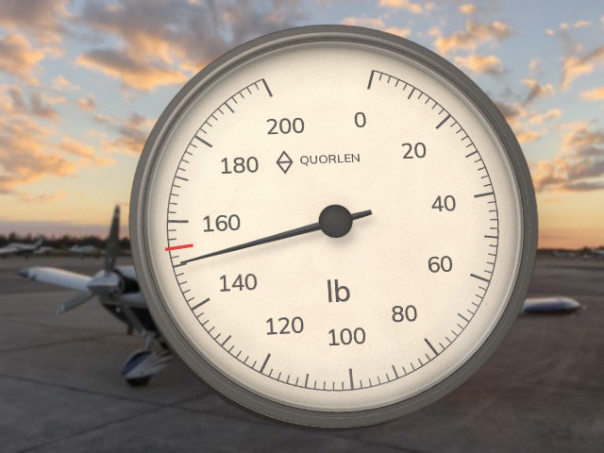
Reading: {"value": 150, "unit": "lb"}
